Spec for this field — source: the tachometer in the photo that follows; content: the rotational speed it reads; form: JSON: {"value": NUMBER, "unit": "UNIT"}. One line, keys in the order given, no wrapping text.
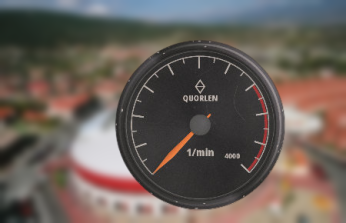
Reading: {"value": 0, "unit": "rpm"}
